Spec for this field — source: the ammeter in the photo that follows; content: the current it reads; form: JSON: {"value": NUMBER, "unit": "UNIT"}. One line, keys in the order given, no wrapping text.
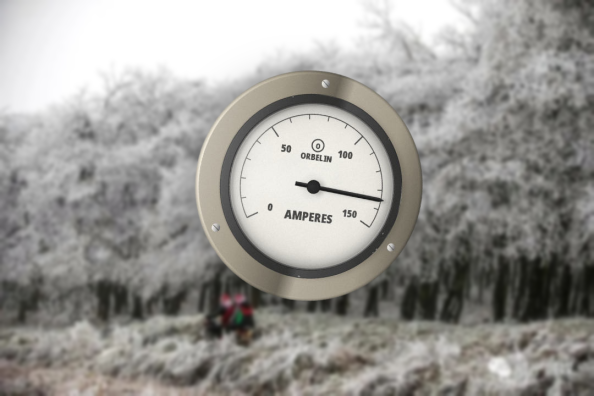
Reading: {"value": 135, "unit": "A"}
